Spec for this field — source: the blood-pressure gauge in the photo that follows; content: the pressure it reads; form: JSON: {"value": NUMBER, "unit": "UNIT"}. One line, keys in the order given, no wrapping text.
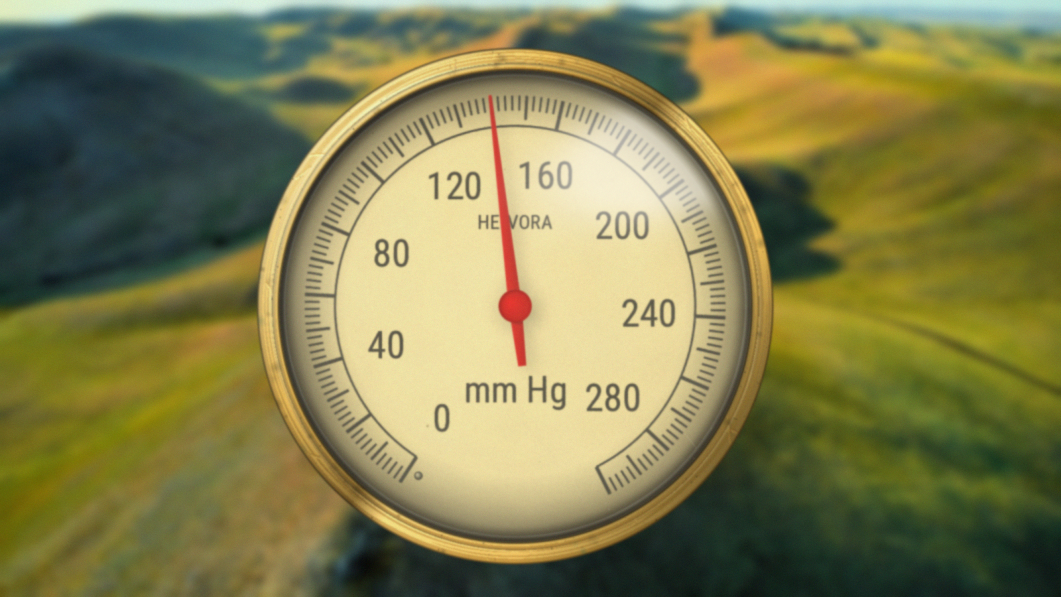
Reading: {"value": 140, "unit": "mmHg"}
